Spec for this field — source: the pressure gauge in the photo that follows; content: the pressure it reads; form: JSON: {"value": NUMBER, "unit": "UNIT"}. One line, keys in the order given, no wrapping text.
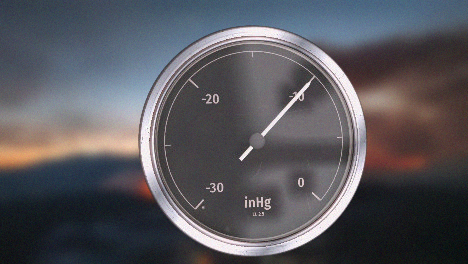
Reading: {"value": -10, "unit": "inHg"}
